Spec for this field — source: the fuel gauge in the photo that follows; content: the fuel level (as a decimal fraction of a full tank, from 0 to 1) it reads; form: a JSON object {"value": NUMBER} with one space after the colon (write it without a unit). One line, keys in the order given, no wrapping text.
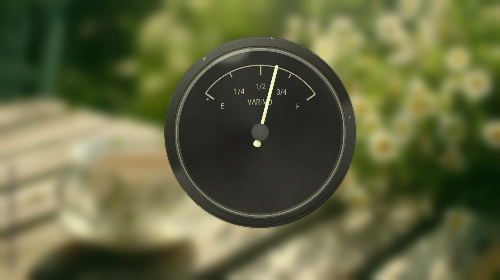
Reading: {"value": 0.625}
